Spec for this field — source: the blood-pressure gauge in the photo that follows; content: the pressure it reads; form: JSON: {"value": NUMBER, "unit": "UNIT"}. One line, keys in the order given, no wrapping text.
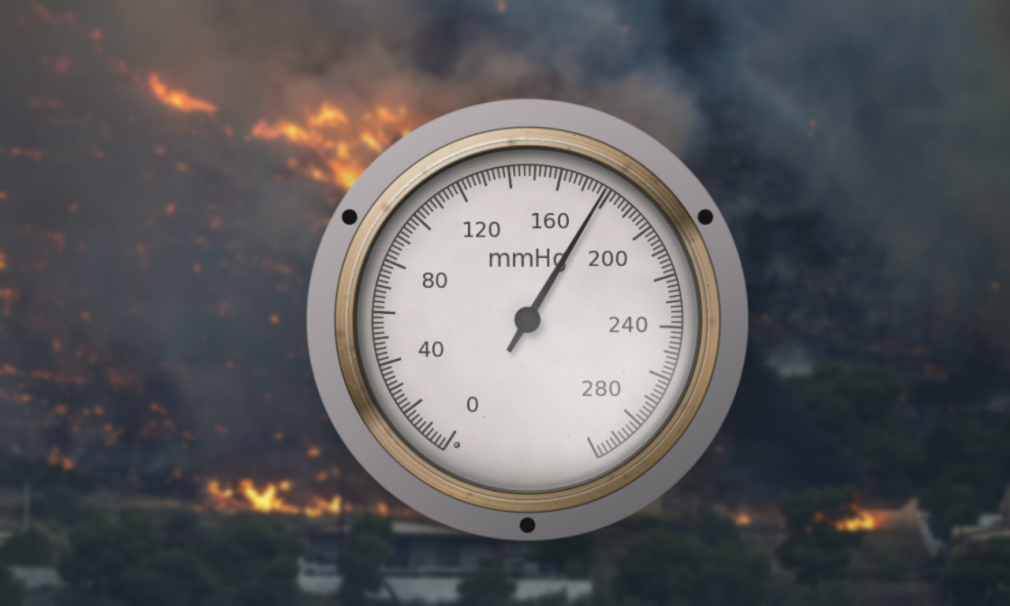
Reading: {"value": 178, "unit": "mmHg"}
